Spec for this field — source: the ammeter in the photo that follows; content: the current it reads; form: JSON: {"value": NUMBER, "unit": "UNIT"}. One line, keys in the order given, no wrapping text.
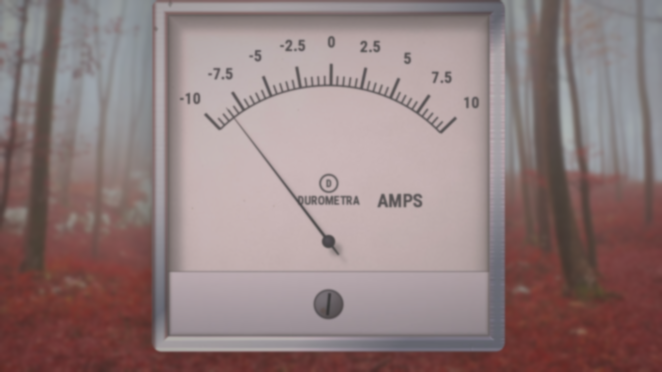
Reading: {"value": -8.5, "unit": "A"}
